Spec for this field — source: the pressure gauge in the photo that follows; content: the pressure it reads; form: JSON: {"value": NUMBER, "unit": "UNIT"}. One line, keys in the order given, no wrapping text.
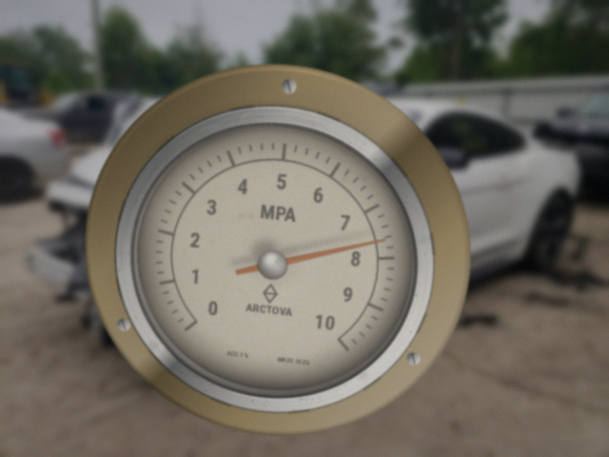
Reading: {"value": 7.6, "unit": "MPa"}
